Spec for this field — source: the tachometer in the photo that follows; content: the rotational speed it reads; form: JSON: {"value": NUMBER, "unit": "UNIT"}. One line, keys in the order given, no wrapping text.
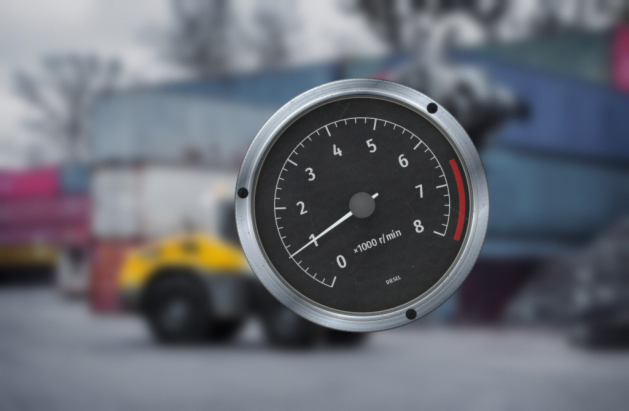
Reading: {"value": 1000, "unit": "rpm"}
